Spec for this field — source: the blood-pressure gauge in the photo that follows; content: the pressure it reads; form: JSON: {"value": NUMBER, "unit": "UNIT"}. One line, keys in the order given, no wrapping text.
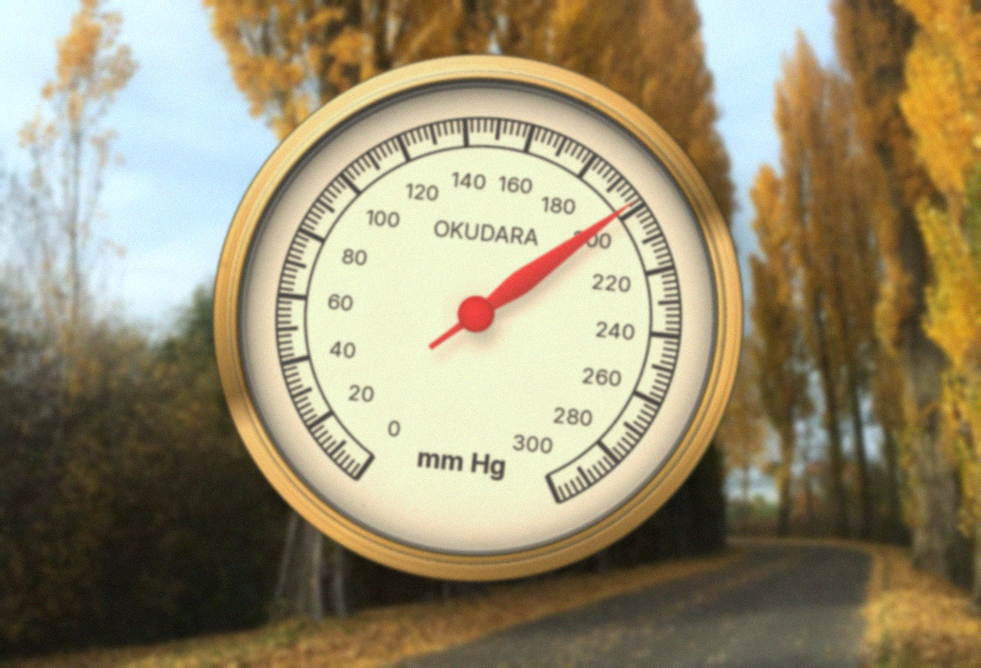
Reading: {"value": 198, "unit": "mmHg"}
